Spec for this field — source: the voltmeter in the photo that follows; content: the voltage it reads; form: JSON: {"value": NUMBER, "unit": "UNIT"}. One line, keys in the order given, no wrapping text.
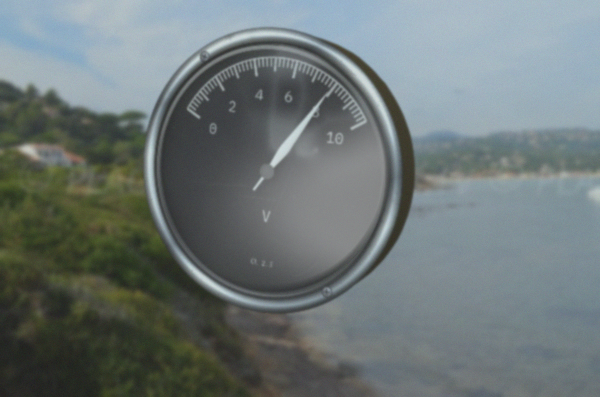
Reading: {"value": 8, "unit": "V"}
